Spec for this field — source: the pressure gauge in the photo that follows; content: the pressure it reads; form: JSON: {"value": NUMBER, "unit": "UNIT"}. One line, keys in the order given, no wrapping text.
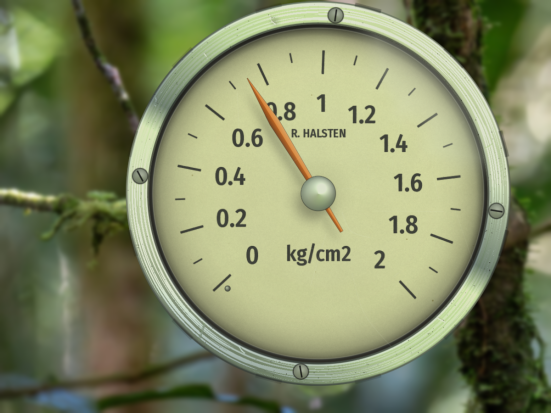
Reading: {"value": 0.75, "unit": "kg/cm²"}
